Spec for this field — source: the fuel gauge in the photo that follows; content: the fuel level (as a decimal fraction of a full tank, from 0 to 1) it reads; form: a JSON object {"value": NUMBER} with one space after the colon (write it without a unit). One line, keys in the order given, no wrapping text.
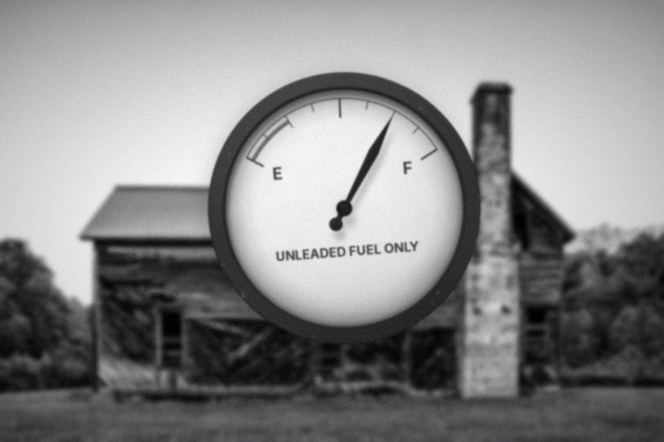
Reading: {"value": 0.75}
